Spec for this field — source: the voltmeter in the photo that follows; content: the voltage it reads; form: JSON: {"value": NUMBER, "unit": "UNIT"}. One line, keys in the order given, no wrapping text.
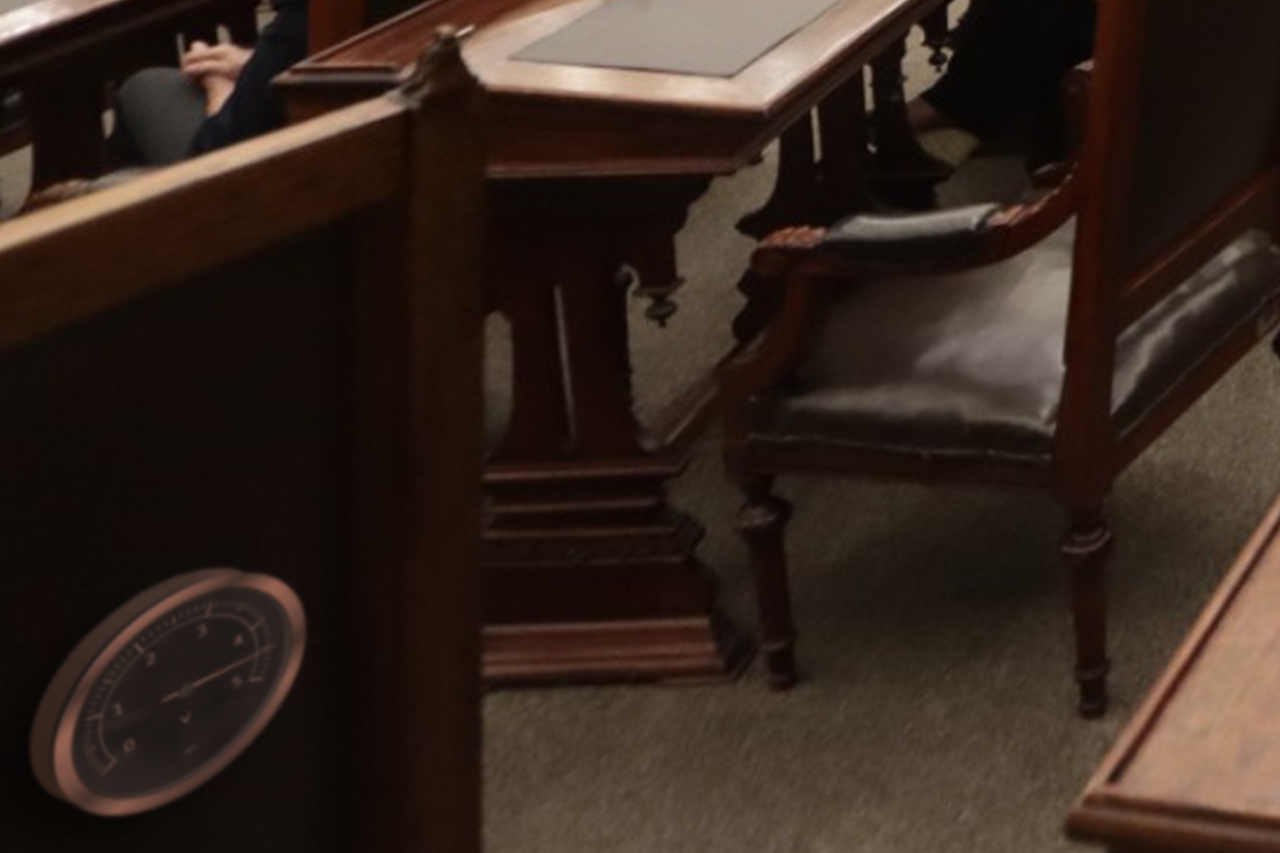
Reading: {"value": 4.5, "unit": "V"}
